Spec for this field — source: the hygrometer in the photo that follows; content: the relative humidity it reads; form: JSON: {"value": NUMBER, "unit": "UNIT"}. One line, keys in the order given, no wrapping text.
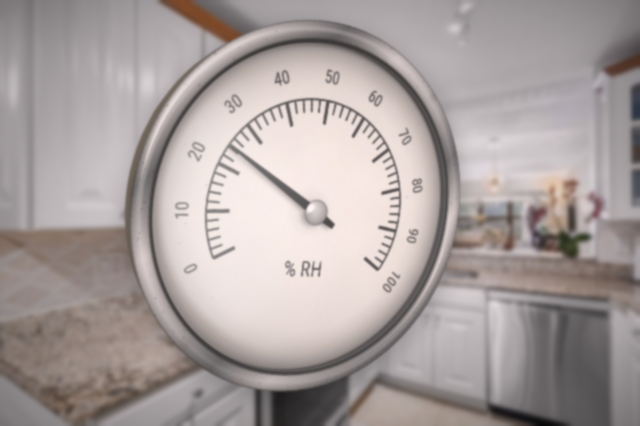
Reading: {"value": 24, "unit": "%"}
